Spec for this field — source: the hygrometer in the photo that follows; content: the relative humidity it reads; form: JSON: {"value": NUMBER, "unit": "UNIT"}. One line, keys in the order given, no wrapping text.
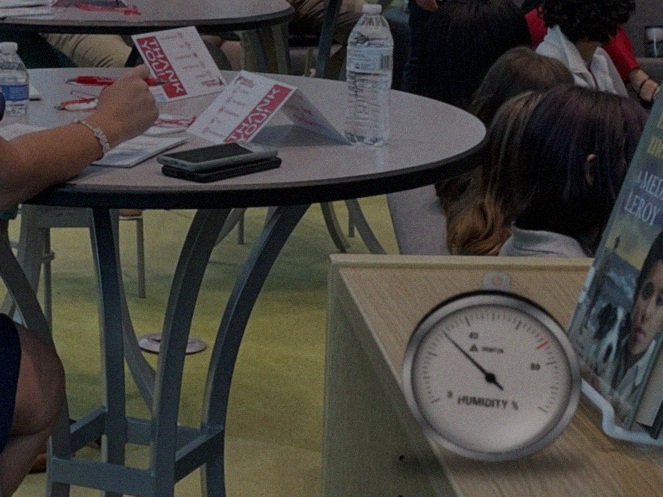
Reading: {"value": 30, "unit": "%"}
